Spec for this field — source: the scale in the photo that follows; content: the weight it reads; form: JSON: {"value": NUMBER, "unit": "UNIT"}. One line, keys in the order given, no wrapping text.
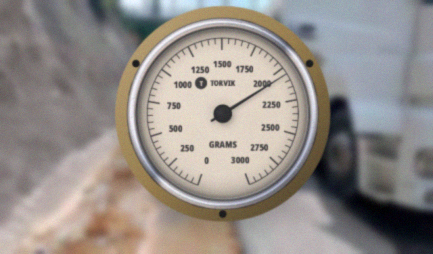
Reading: {"value": 2050, "unit": "g"}
